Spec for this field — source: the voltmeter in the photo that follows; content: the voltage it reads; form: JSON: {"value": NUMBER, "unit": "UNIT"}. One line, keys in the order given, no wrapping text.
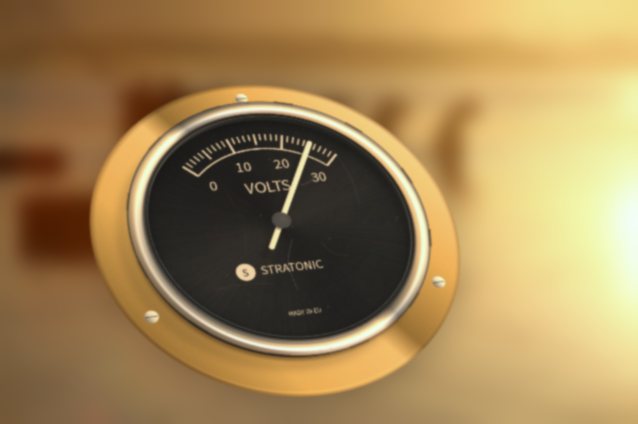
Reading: {"value": 25, "unit": "V"}
